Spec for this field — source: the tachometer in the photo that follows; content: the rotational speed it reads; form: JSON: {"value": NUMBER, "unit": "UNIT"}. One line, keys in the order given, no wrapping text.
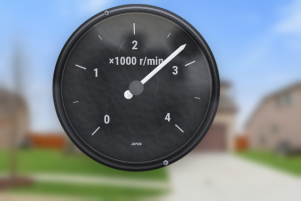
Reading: {"value": 2750, "unit": "rpm"}
